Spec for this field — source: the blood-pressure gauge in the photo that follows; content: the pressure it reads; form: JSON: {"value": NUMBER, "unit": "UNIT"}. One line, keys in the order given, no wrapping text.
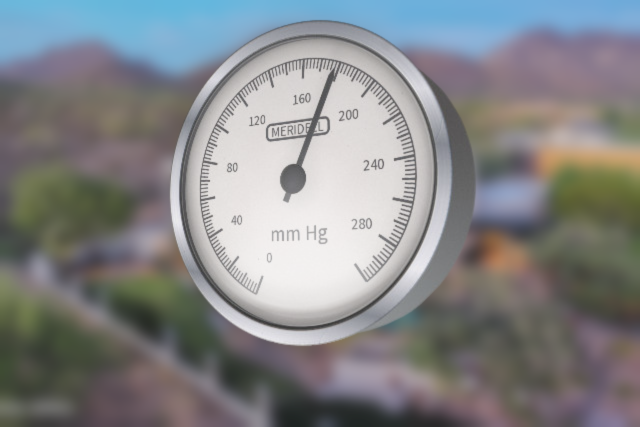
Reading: {"value": 180, "unit": "mmHg"}
